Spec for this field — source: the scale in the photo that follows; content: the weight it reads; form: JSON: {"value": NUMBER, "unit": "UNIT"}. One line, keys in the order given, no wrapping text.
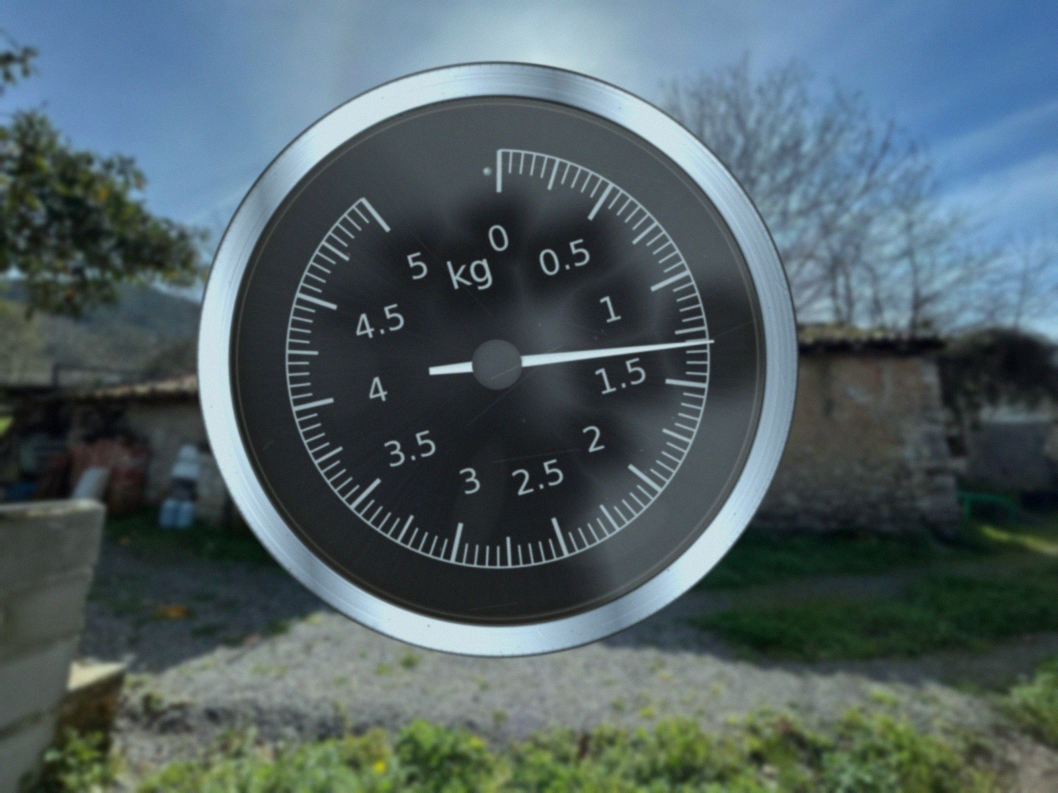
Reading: {"value": 1.3, "unit": "kg"}
